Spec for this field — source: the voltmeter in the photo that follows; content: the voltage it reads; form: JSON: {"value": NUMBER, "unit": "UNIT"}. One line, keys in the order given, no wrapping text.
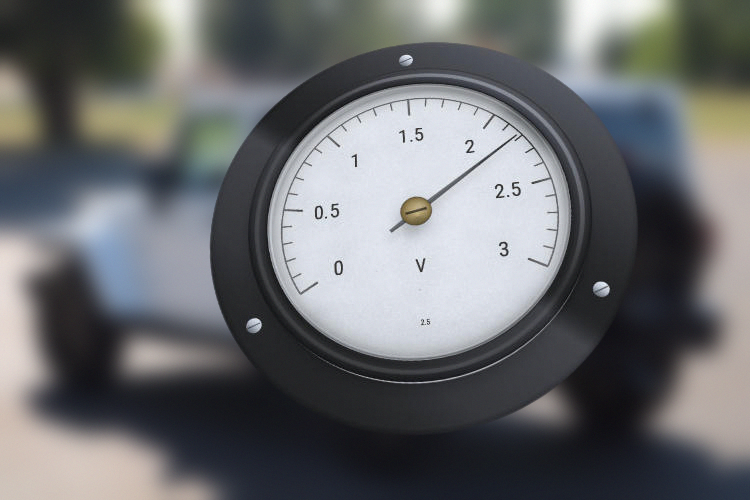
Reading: {"value": 2.2, "unit": "V"}
